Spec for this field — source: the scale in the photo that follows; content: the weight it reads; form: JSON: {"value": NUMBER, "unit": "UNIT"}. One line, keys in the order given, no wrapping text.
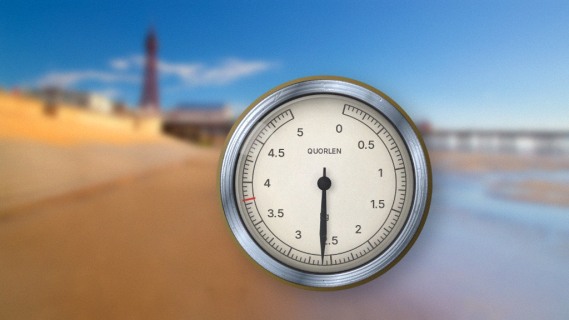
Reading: {"value": 2.6, "unit": "kg"}
